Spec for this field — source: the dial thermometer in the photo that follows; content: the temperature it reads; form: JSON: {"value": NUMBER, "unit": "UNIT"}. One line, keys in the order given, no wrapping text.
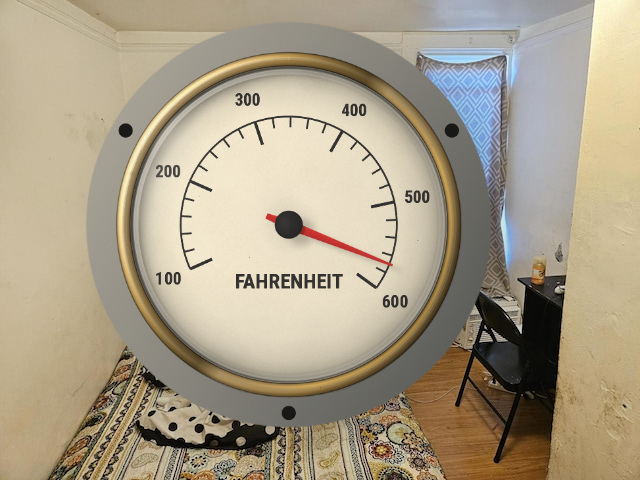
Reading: {"value": 570, "unit": "°F"}
